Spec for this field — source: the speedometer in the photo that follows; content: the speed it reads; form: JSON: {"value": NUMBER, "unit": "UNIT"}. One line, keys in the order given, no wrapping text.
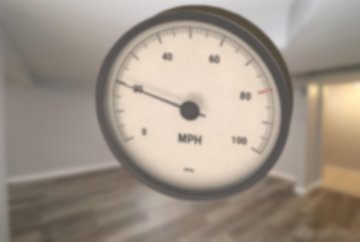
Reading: {"value": 20, "unit": "mph"}
